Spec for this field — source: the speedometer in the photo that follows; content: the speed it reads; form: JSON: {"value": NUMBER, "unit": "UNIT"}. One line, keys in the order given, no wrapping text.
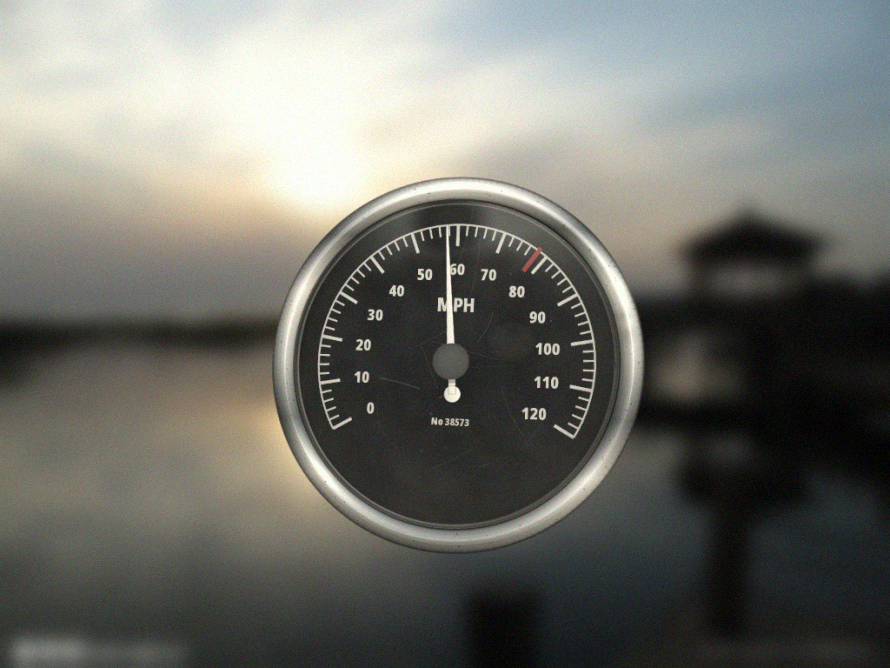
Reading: {"value": 58, "unit": "mph"}
